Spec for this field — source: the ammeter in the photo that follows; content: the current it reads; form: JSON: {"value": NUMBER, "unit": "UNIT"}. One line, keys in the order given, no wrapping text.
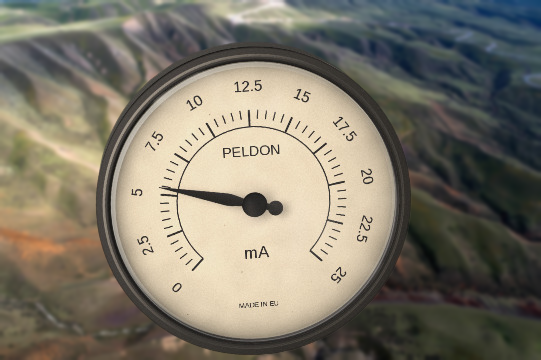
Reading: {"value": 5.5, "unit": "mA"}
